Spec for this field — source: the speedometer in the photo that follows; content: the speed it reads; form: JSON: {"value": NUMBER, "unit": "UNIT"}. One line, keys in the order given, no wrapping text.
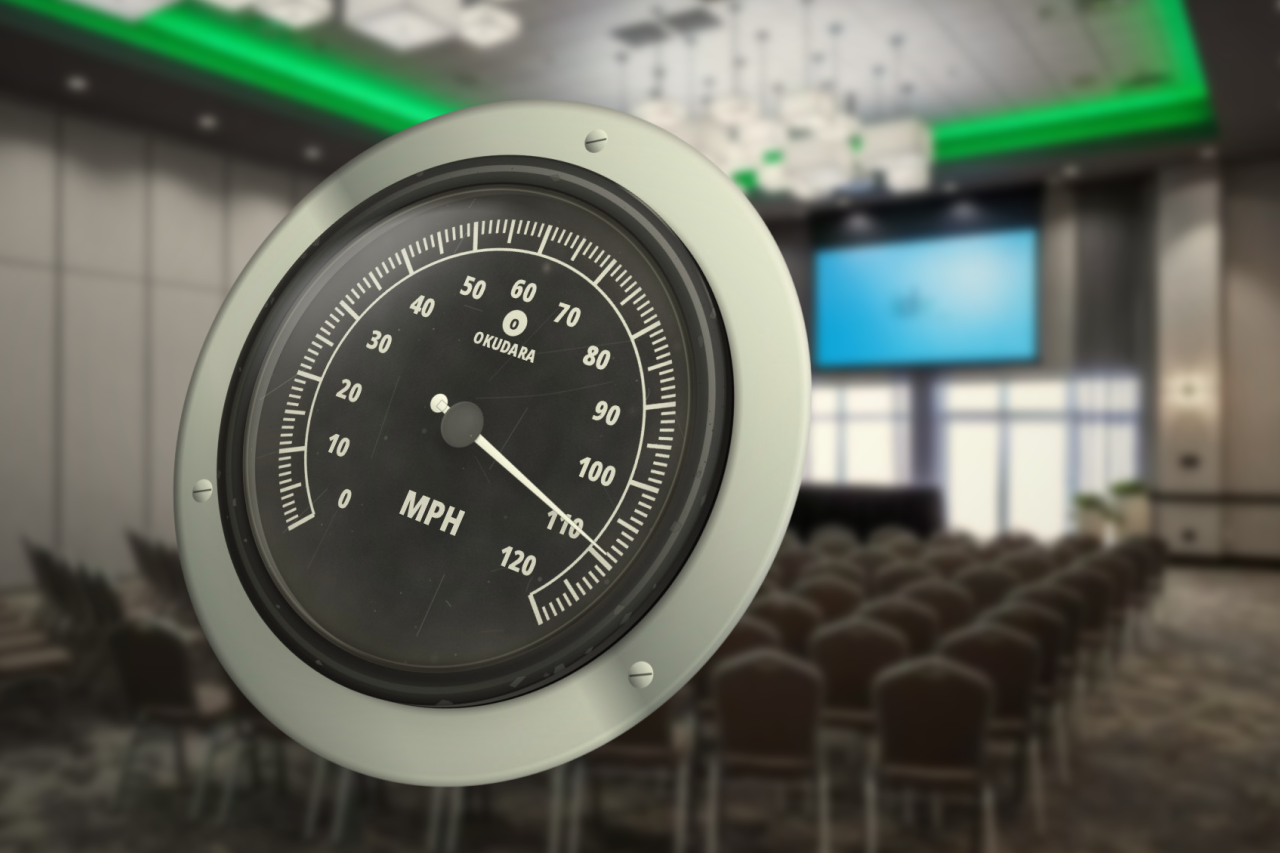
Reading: {"value": 109, "unit": "mph"}
